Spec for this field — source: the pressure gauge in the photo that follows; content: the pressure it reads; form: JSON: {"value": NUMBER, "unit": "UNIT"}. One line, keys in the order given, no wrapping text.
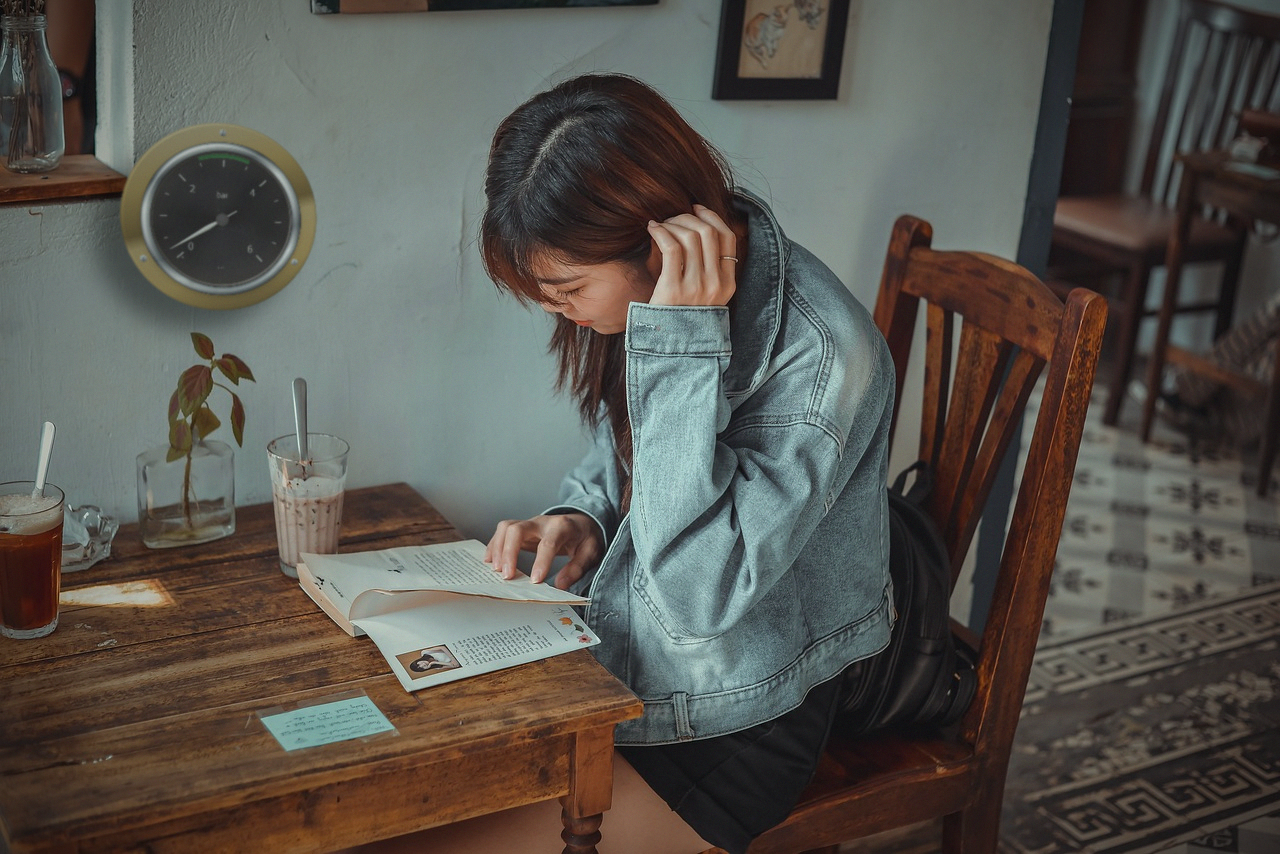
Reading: {"value": 0.25, "unit": "bar"}
